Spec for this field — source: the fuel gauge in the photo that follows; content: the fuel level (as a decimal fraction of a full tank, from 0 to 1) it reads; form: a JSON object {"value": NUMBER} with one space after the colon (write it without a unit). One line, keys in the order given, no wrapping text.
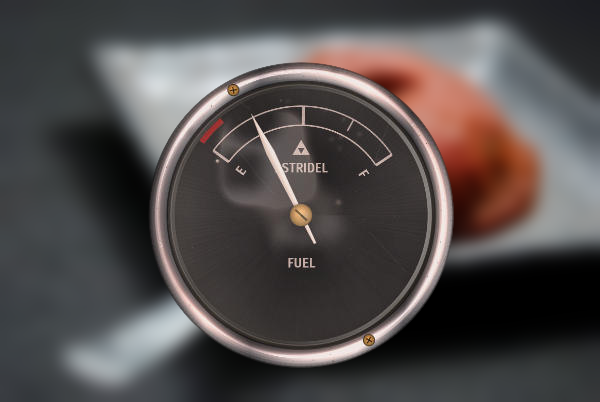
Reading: {"value": 0.25}
